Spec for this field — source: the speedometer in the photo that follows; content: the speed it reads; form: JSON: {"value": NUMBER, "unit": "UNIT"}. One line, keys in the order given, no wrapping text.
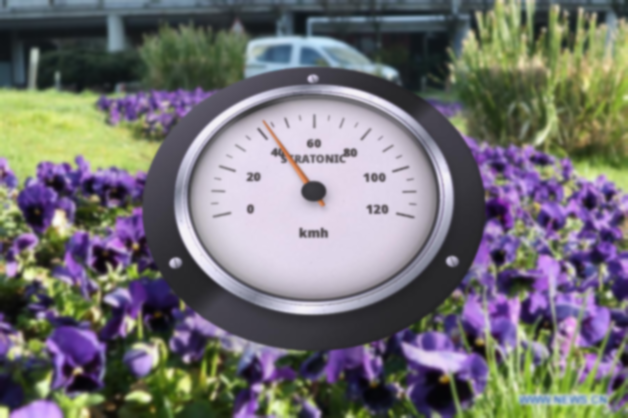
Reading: {"value": 42.5, "unit": "km/h"}
